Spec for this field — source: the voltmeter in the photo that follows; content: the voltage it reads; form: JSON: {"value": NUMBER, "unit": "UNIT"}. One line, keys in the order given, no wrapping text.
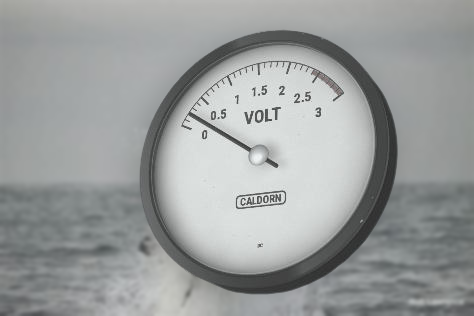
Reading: {"value": 0.2, "unit": "V"}
